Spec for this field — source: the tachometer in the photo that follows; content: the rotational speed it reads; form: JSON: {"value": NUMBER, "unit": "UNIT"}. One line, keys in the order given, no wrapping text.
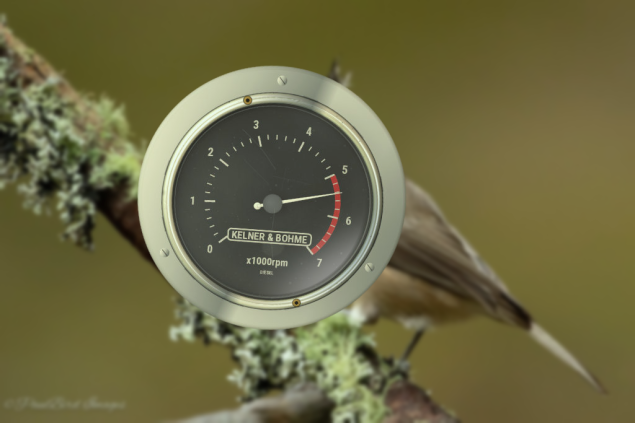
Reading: {"value": 5400, "unit": "rpm"}
